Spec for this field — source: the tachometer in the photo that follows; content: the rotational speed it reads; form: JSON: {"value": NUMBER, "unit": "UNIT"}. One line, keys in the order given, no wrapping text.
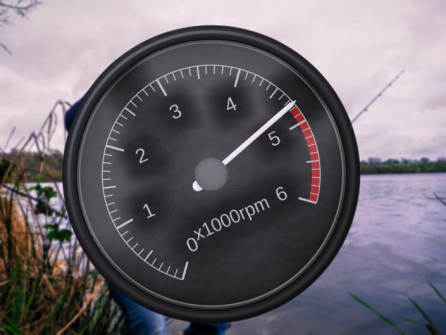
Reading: {"value": 4750, "unit": "rpm"}
